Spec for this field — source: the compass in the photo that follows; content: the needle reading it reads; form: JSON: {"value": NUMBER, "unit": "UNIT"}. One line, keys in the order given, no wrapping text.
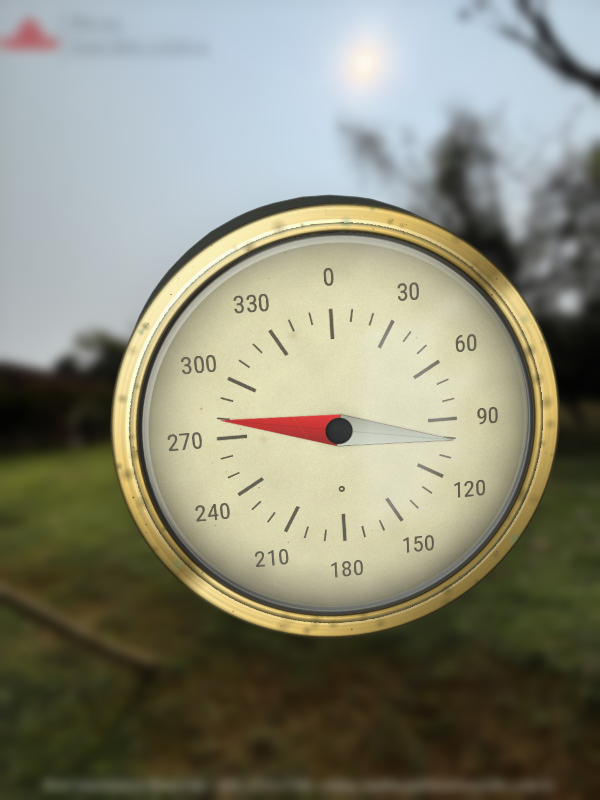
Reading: {"value": 280, "unit": "°"}
